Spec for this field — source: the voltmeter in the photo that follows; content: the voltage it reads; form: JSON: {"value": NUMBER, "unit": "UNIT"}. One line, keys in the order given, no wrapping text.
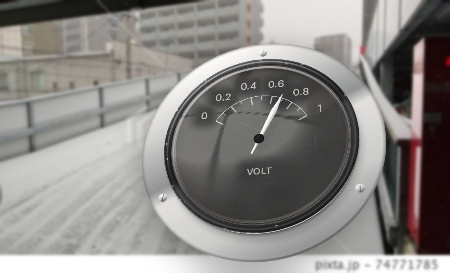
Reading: {"value": 0.7, "unit": "V"}
